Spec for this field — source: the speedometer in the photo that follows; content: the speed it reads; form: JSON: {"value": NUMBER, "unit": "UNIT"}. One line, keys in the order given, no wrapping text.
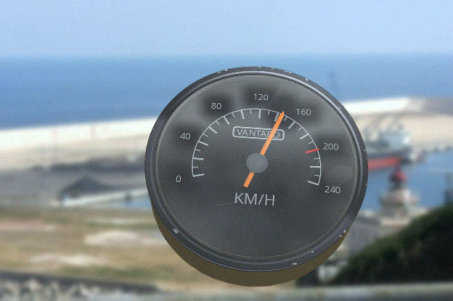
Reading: {"value": 145, "unit": "km/h"}
